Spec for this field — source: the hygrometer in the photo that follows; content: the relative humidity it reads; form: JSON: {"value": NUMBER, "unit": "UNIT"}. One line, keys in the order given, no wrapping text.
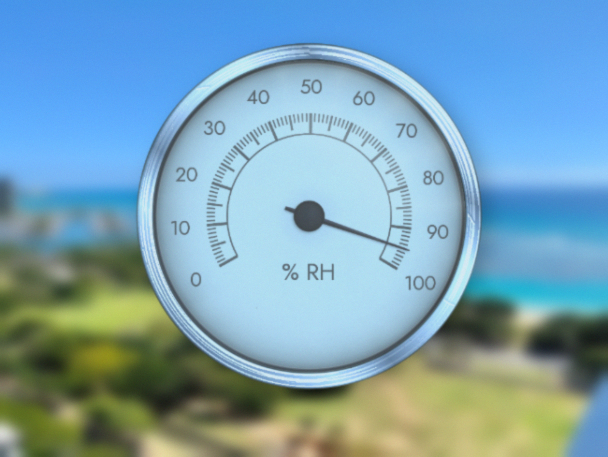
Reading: {"value": 95, "unit": "%"}
